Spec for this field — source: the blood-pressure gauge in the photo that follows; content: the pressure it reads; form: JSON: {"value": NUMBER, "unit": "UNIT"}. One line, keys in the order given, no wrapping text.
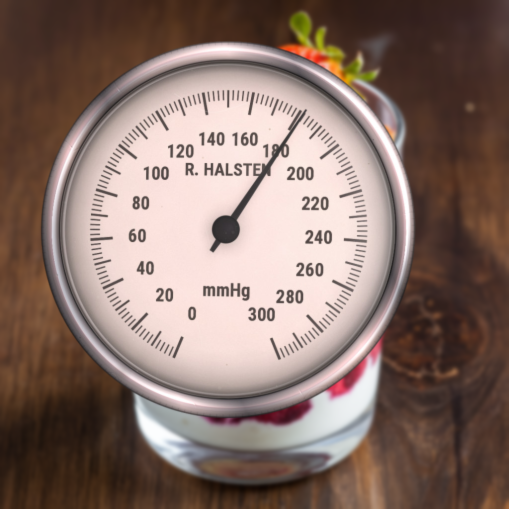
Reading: {"value": 182, "unit": "mmHg"}
